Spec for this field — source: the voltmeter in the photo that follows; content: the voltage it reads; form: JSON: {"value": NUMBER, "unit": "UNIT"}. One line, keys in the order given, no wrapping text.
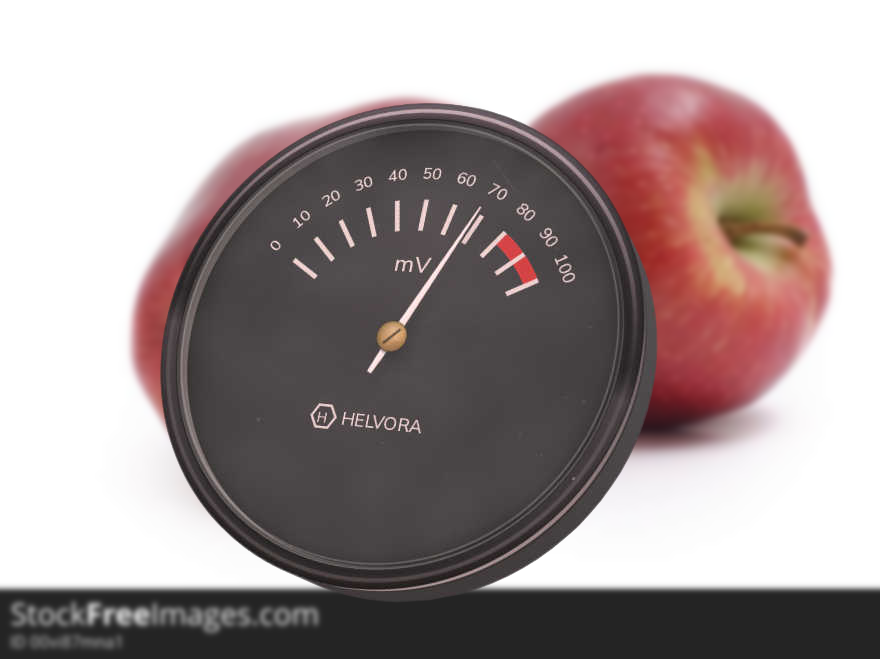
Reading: {"value": 70, "unit": "mV"}
